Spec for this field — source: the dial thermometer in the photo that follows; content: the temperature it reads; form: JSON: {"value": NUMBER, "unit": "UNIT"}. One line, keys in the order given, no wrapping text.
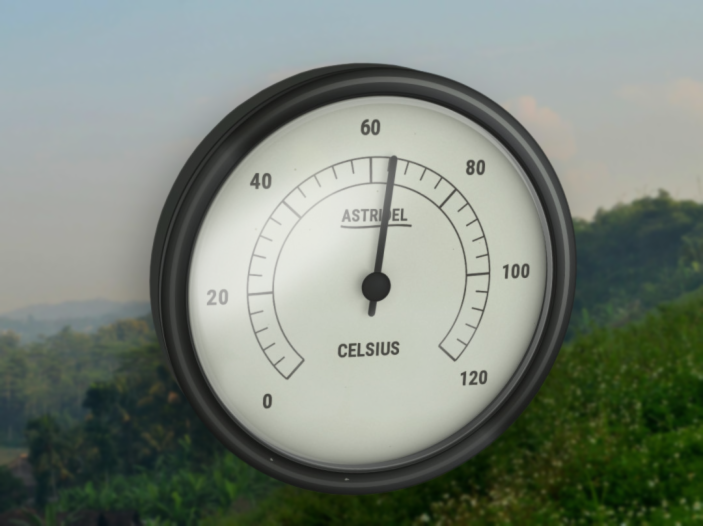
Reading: {"value": 64, "unit": "°C"}
